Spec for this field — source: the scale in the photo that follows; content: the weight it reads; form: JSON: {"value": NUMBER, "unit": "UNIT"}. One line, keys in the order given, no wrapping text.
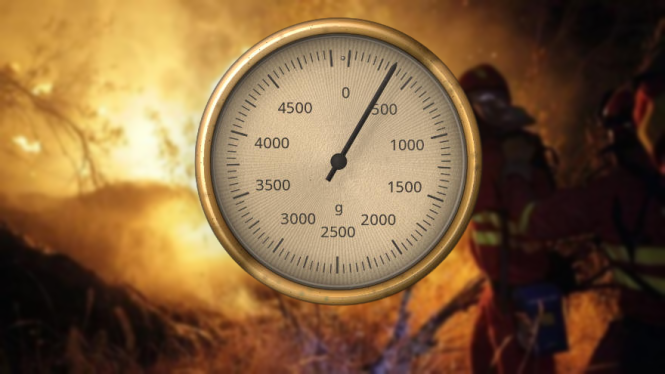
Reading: {"value": 350, "unit": "g"}
